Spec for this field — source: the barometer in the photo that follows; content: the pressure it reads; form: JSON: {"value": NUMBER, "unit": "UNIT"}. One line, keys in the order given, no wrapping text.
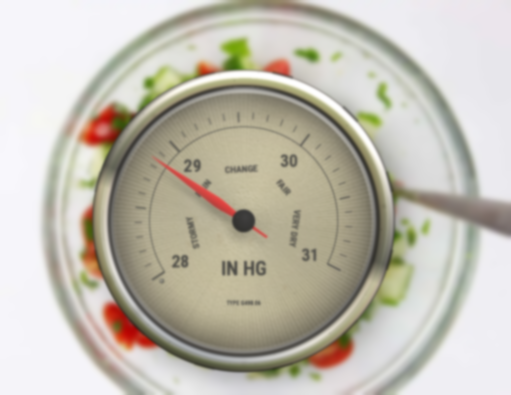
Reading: {"value": 28.85, "unit": "inHg"}
